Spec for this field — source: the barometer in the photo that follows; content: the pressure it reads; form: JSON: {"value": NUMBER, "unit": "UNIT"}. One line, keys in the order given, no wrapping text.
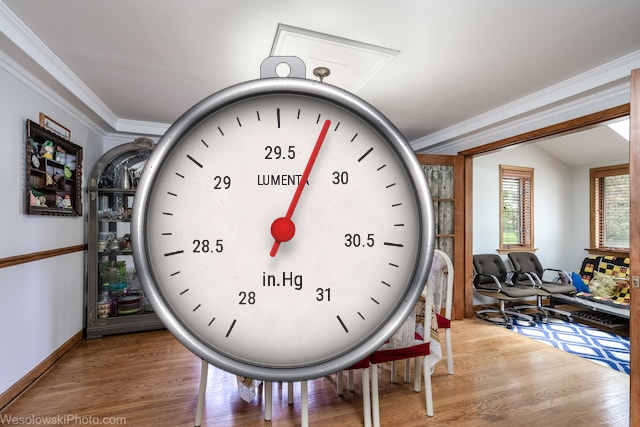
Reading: {"value": 29.75, "unit": "inHg"}
